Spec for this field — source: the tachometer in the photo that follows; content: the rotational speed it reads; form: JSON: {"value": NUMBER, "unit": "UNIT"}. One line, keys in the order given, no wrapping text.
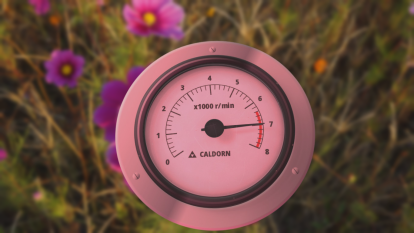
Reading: {"value": 7000, "unit": "rpm"}
